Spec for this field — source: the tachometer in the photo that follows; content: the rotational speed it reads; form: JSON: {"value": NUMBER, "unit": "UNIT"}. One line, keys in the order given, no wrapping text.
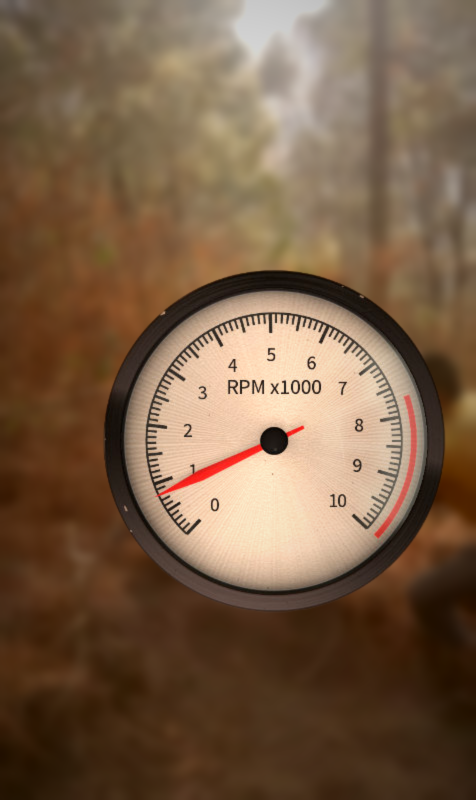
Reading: {"value": 800, "unit": "rpm"}
